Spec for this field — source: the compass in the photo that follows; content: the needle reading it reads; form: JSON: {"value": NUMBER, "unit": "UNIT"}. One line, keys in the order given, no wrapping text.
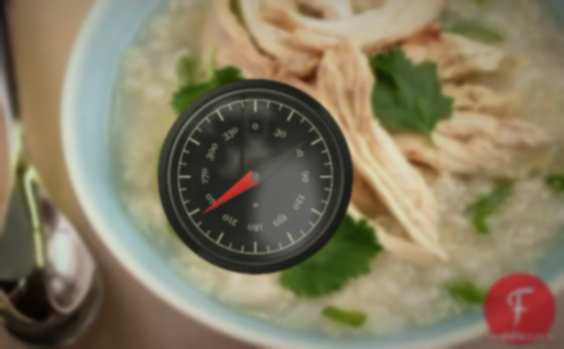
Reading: {"value": 235, "unit": "°"}
